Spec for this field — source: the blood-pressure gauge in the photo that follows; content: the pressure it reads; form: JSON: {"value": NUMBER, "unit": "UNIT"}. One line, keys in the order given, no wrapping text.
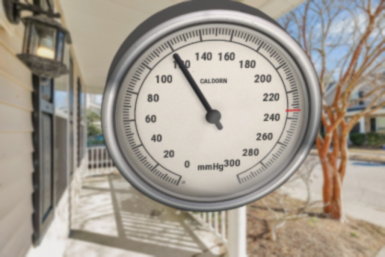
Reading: {"value": 120, "unit": "mmHg"}
